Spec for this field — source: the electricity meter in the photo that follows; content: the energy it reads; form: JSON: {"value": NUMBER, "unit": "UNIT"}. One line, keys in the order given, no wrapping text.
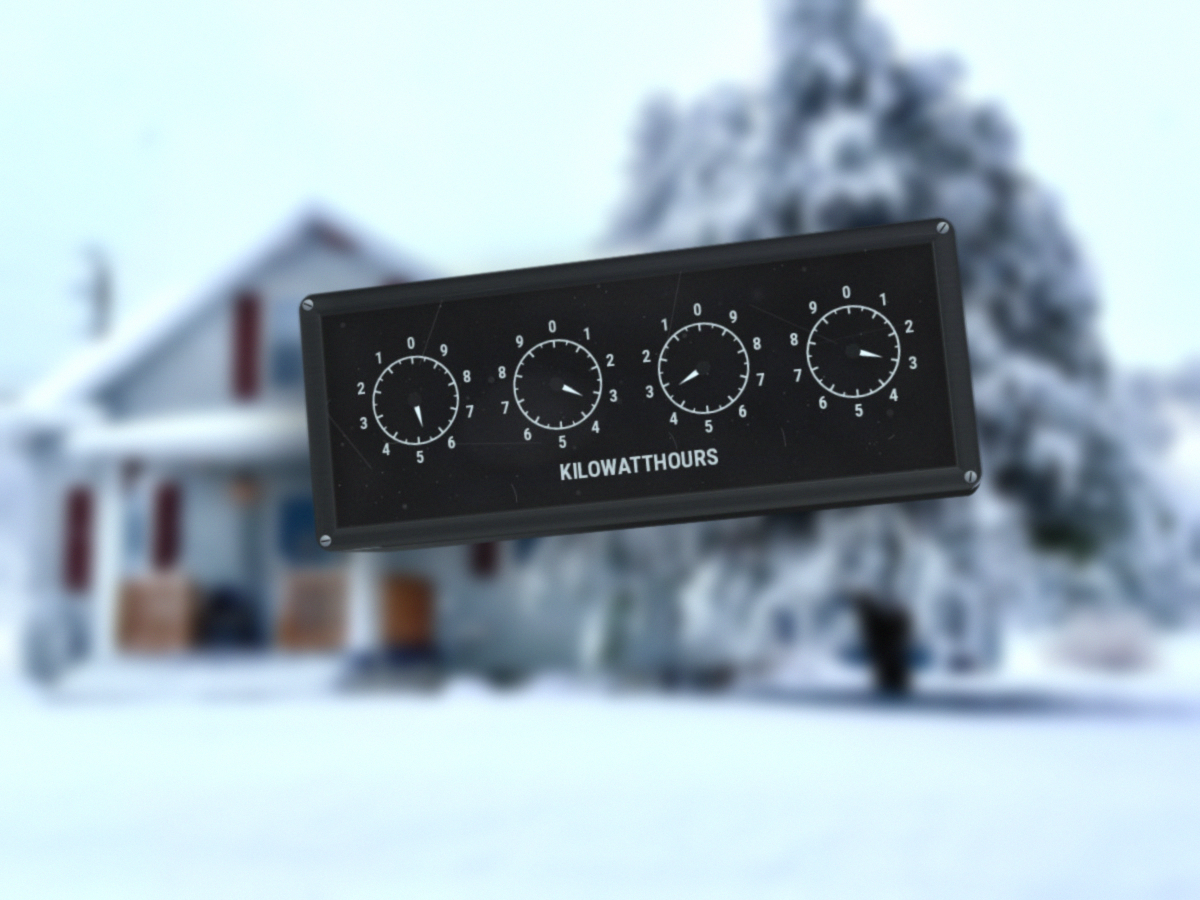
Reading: {"value": 5333, "unit": "kWh"}
